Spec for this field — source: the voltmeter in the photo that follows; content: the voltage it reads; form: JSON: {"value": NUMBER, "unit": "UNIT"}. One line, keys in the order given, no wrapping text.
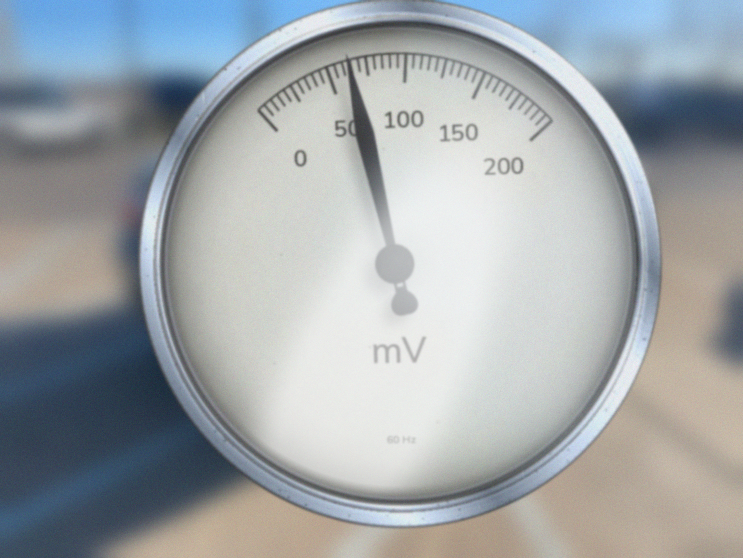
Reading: {"value": 65, "unit": "mV"}
